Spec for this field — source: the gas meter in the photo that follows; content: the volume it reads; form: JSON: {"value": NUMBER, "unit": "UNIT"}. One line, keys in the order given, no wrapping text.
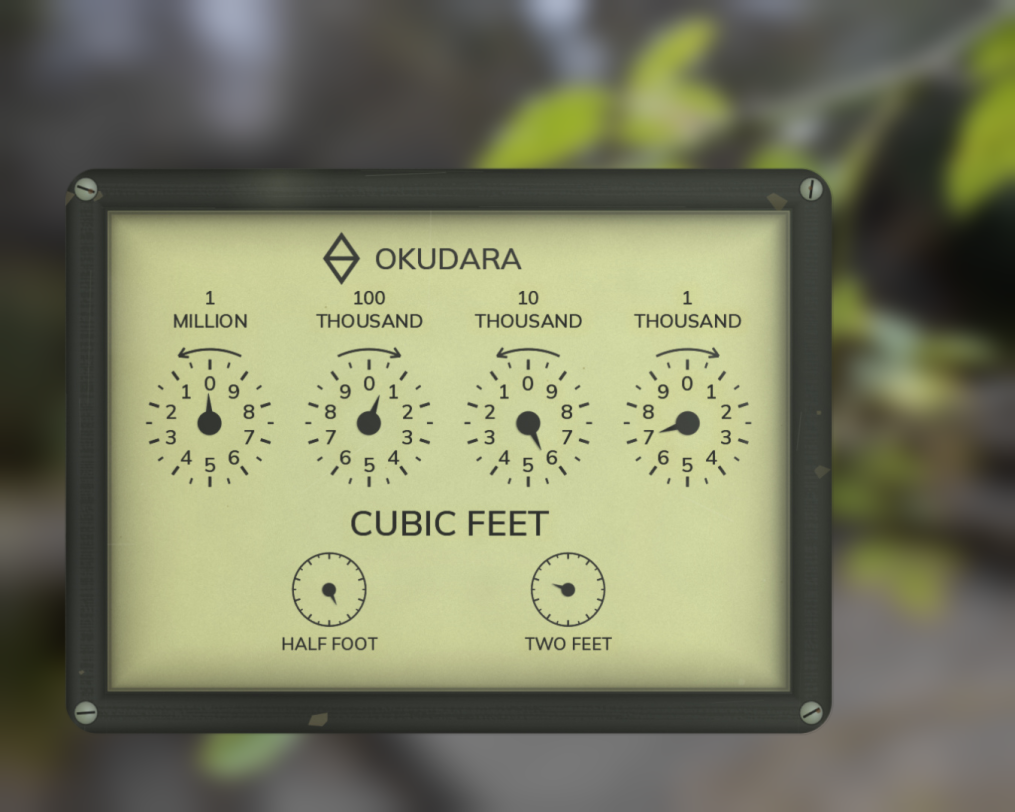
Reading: {"value": 5700, "unit": "ft³"}
